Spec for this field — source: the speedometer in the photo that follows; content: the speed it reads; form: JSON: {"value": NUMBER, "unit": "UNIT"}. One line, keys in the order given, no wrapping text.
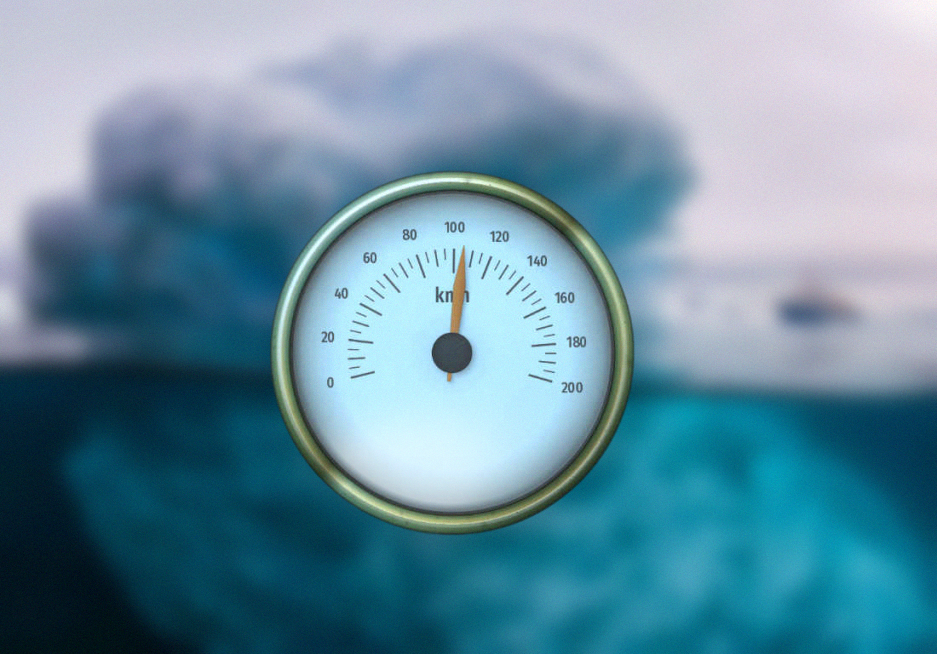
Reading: {"value": 105, "unit": "km/h"}
